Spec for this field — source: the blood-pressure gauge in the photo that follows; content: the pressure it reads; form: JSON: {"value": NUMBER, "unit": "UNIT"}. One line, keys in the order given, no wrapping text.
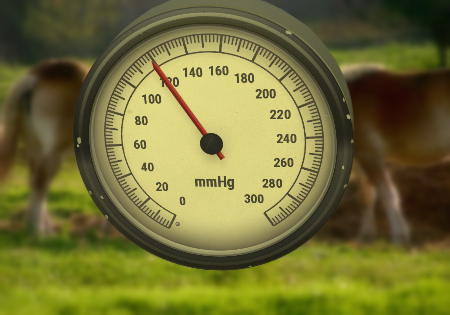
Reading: {"value": 120, "unit": "mmHg"}
